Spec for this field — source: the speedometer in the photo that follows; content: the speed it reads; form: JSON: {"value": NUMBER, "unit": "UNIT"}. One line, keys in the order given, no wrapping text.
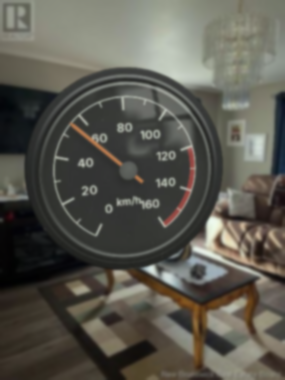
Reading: {"value": 55, "unit": "km/h"}
